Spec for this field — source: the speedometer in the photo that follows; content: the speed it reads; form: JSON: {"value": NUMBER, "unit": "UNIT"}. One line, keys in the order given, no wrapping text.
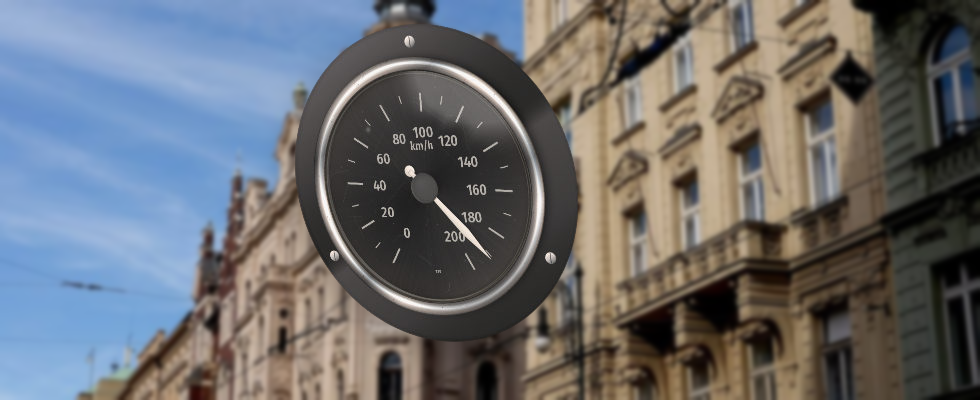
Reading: {"value": 190, "unit": "km/h"}
